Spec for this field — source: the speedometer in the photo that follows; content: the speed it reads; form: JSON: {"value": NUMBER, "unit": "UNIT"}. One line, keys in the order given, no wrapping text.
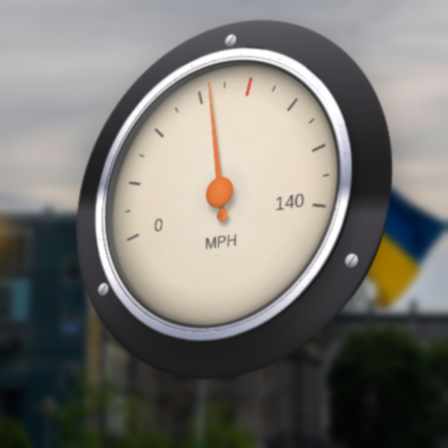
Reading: {"value": 65, "unit": "mph"}
